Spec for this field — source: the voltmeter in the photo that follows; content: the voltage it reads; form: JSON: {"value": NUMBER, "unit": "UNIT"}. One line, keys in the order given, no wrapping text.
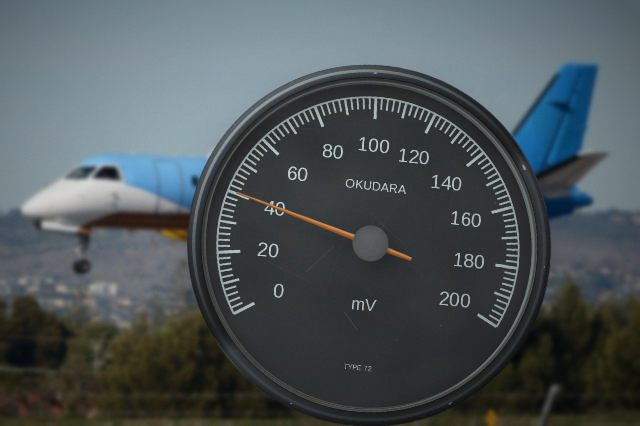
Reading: {"value": 40, "unit": "mV"}
